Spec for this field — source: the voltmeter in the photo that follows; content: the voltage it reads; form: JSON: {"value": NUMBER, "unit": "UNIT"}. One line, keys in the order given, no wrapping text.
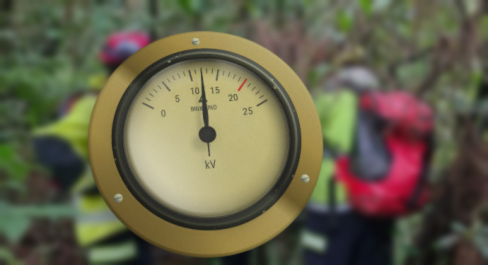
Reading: {"value": 12, "unit": "kV"}
